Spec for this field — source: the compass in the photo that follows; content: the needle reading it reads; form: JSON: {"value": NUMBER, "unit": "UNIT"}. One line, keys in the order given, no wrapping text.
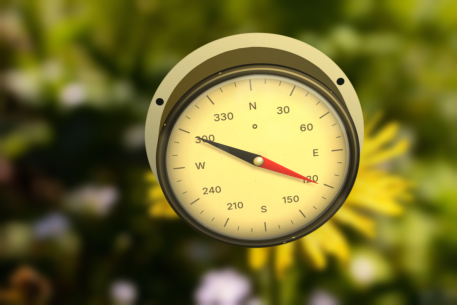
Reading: {"value": 120, "unit": "°"}
